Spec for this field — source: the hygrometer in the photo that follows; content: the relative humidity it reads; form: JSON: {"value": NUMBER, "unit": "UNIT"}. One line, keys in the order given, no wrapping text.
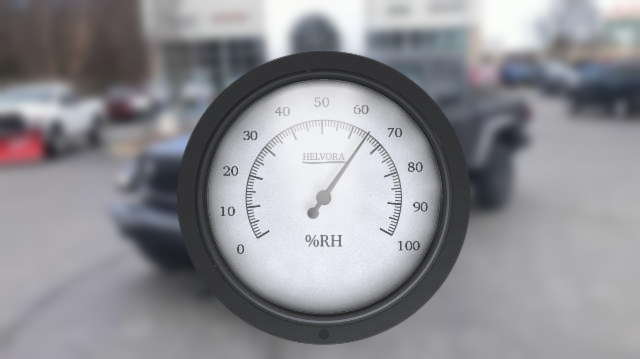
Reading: {"value": 65, "unit": "%"}
